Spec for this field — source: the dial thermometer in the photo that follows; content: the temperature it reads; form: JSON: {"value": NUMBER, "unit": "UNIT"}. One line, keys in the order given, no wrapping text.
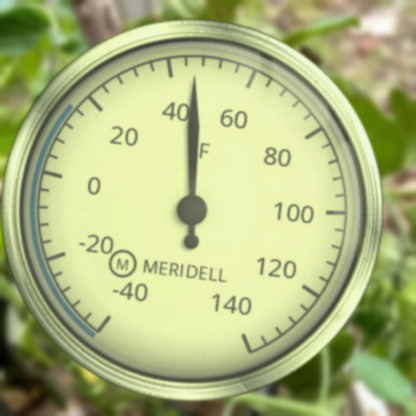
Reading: {"value": 46, "unit": "°F"}
